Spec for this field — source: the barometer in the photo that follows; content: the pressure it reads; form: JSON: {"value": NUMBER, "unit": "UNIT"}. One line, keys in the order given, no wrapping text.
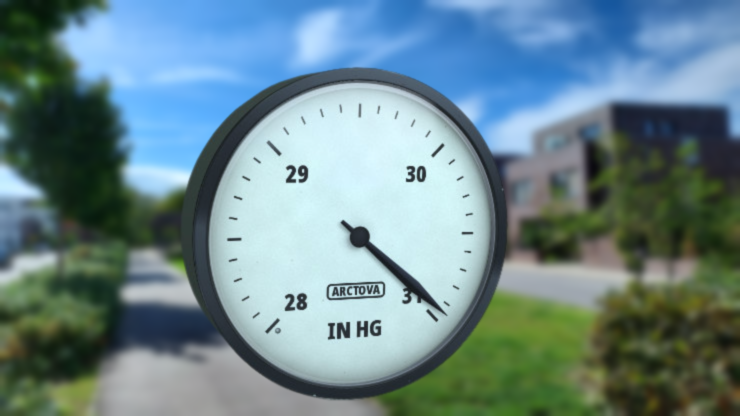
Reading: {"value": 30.95, "unit": "inHg"}
